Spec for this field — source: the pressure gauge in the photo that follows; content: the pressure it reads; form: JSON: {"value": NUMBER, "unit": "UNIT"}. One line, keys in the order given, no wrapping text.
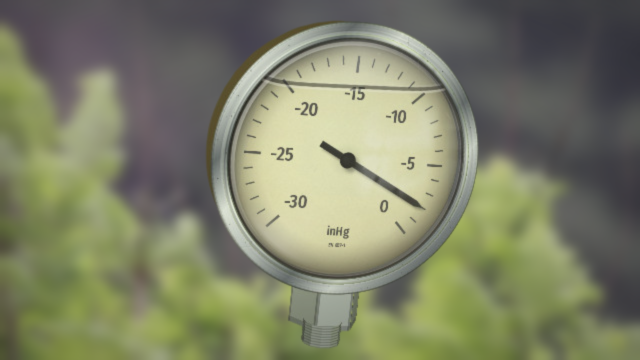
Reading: {"value": -2, "unit": "inHg"}
